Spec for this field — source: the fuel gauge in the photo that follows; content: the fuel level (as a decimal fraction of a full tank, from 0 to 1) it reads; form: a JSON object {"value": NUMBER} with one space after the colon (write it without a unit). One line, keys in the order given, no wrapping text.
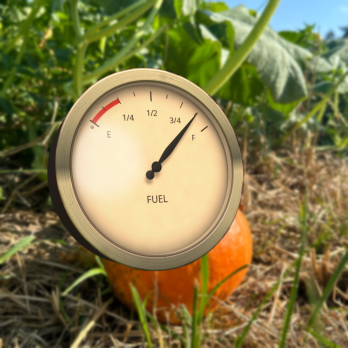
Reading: {"value": 0.875}
